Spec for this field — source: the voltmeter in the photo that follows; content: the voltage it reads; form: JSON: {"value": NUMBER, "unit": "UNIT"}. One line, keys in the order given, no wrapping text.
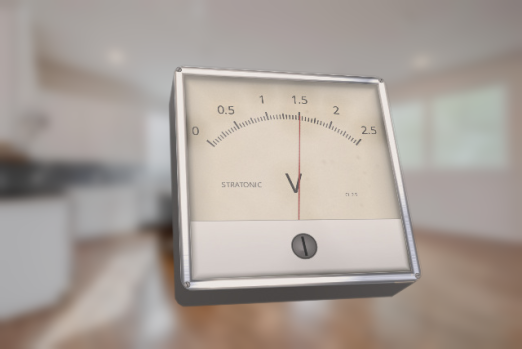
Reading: {"value": 1.5, "unit": "V"}
